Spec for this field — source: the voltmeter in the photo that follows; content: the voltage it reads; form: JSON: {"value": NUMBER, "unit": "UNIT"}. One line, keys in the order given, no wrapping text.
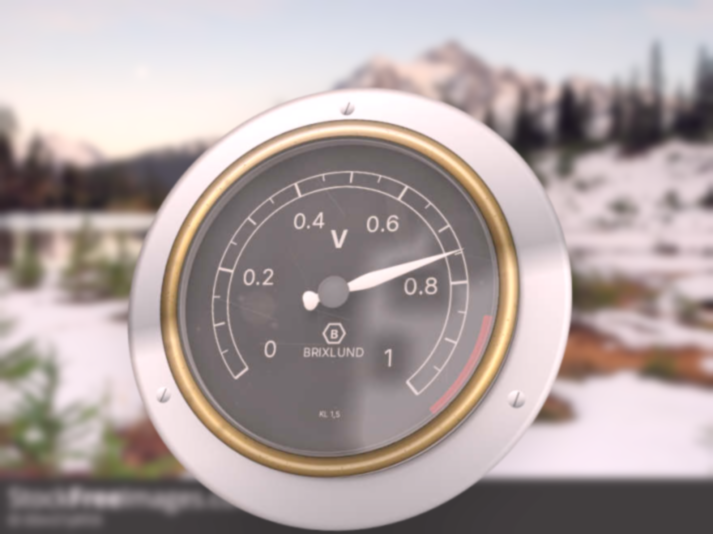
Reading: {"value": 0.75, "unit": "V"}
